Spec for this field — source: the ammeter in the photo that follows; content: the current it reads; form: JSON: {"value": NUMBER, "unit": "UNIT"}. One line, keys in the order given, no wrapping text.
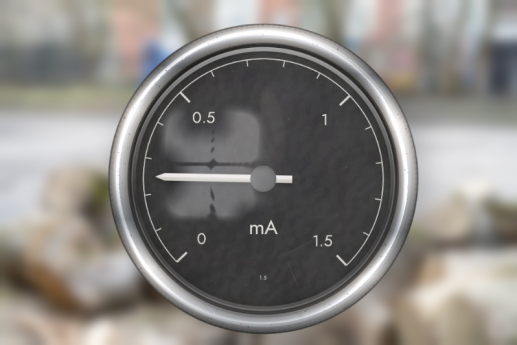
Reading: {"value": 0.25, "unit": "mA"}
